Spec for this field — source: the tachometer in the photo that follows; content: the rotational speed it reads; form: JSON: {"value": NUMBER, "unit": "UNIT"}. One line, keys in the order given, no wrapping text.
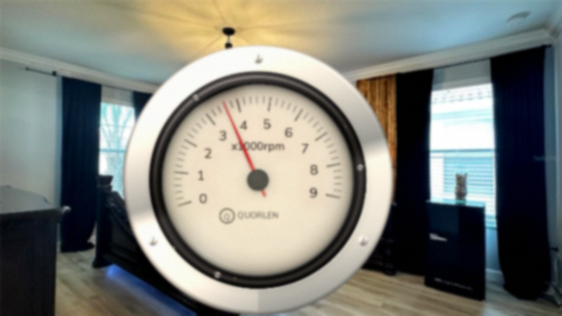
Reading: {"value": 3600, "unit": "rpm"}
